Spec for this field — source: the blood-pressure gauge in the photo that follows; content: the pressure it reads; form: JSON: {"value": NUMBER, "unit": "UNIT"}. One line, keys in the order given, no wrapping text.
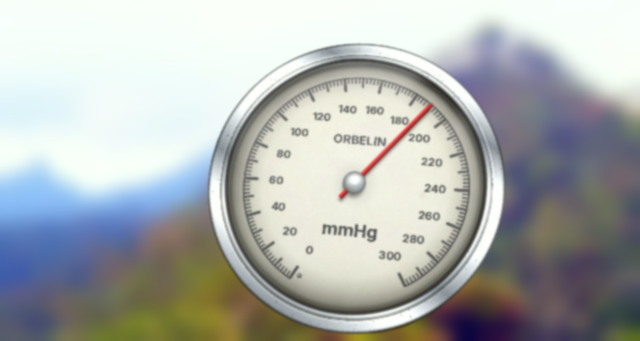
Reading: {"value": 190, "unit": "mmHg"}
